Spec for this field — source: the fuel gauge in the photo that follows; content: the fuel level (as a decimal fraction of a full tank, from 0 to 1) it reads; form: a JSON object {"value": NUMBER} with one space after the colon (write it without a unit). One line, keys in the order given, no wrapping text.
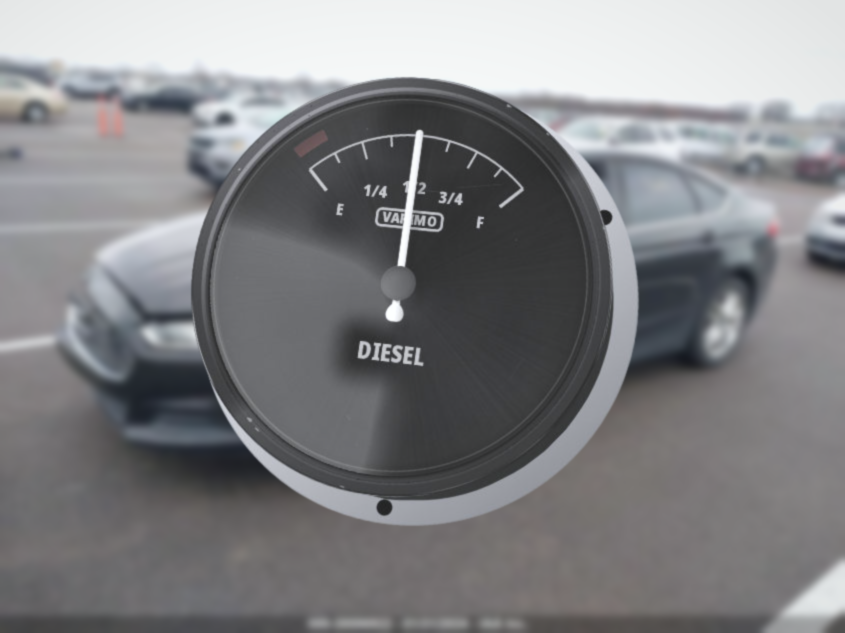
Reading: {"value": 0.5}
